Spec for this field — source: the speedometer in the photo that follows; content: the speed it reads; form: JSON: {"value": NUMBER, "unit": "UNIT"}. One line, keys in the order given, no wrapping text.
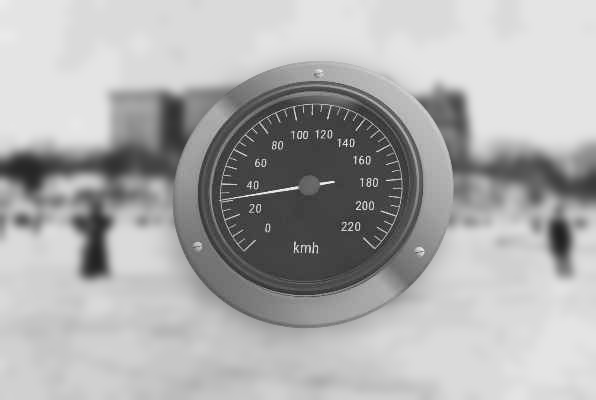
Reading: {"value": 30, "unit": "km/h"}
